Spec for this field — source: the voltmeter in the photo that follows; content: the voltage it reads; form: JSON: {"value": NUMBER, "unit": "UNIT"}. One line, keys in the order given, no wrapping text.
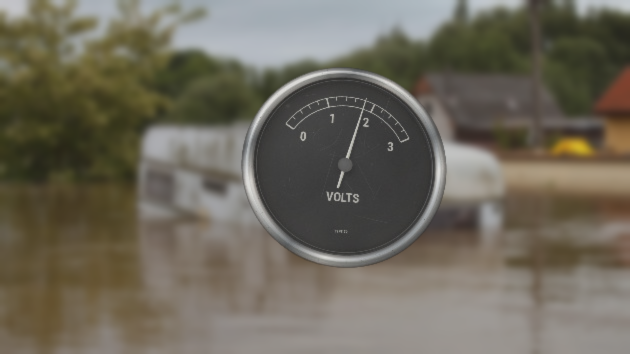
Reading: {"value": 1.8, "unit": "V"}
